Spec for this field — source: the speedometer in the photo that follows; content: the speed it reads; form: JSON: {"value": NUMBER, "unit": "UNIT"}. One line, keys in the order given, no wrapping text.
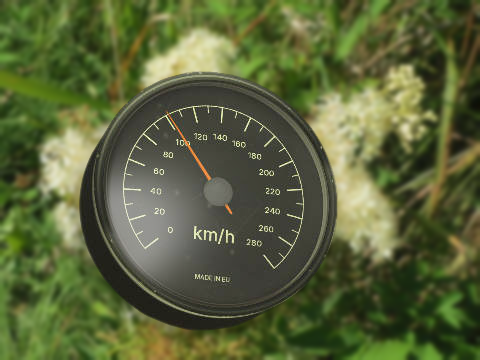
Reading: {"value": 100, "unit": "km/h"}
